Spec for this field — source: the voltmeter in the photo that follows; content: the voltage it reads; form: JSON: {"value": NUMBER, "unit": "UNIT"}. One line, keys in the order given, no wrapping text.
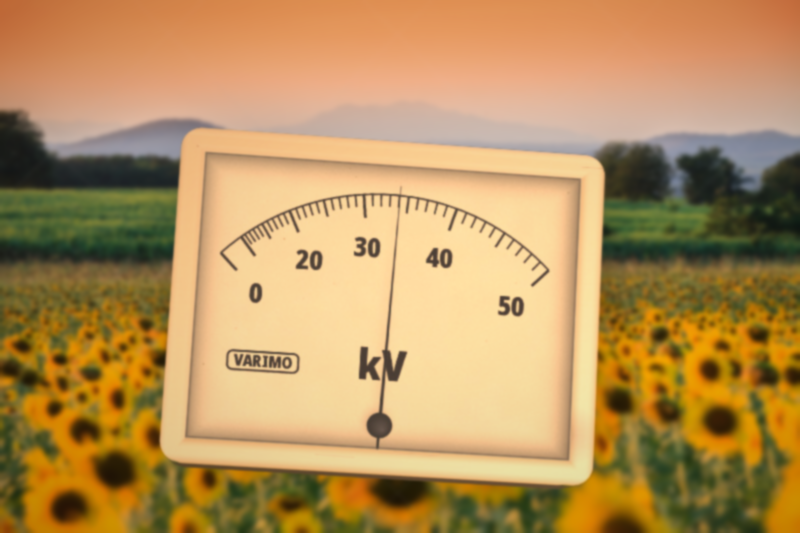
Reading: {"value": 34, "unit": "kV"}
